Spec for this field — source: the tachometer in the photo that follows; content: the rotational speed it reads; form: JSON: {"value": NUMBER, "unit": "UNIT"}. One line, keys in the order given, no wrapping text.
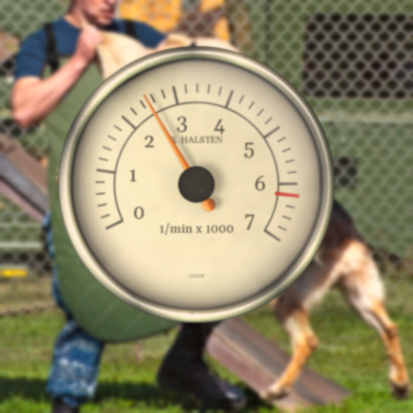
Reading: {"value": 2500, "unit": "rpm"}
